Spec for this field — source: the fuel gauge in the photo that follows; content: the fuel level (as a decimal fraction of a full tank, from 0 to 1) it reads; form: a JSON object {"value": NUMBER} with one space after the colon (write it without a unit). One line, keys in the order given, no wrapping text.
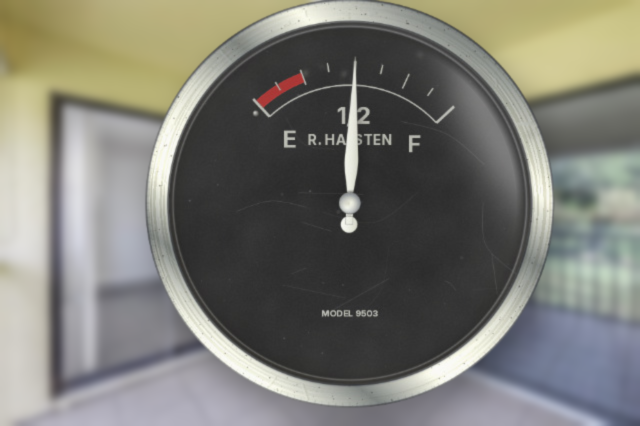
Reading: {"value": 0.5}
